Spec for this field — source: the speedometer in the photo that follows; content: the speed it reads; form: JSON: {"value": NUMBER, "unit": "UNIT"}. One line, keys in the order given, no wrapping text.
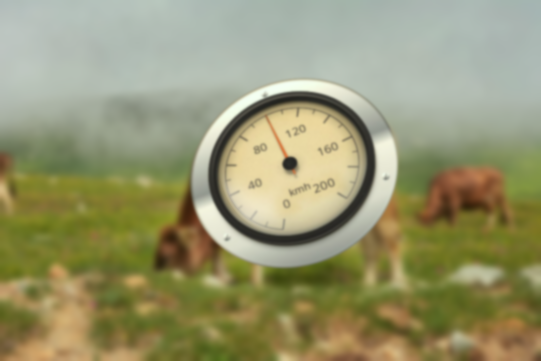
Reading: {"value": 100, "unit": "km/h"}
